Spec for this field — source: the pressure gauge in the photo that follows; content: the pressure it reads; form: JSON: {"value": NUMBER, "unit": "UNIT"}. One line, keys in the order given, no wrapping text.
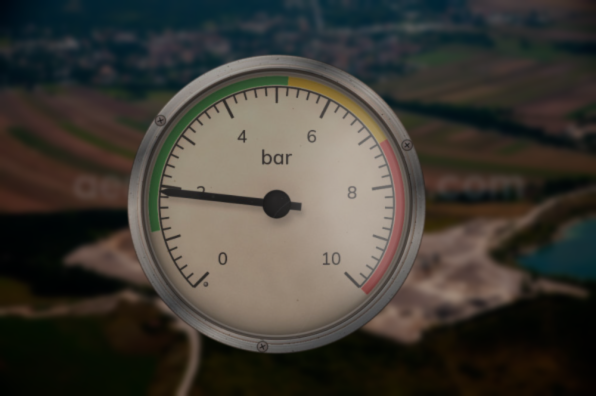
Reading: {"value": 1.9, "unit": "bar"}
